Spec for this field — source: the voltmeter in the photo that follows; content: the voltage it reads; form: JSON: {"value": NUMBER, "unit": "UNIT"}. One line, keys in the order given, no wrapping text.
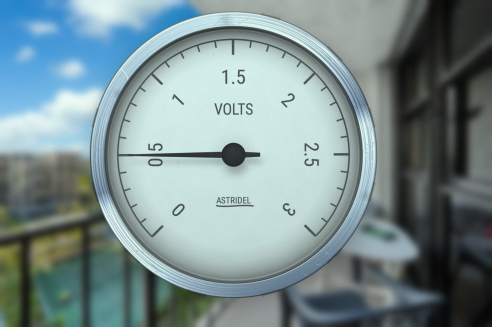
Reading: {"value": 0.5, "unit": "V"}
